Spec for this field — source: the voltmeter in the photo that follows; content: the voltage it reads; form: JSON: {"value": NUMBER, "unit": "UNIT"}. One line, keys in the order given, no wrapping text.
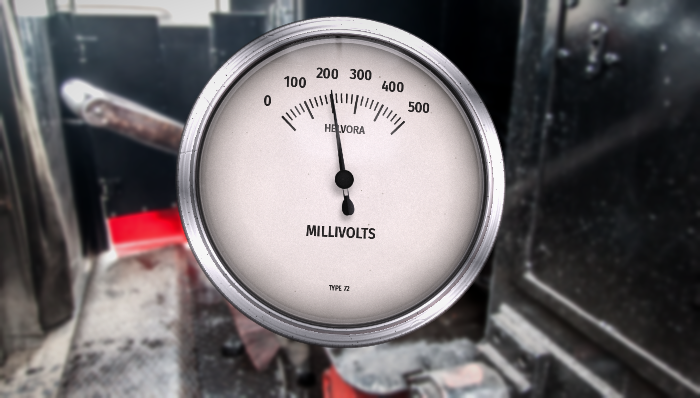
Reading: {"value": 200, "unit": "mV"}
